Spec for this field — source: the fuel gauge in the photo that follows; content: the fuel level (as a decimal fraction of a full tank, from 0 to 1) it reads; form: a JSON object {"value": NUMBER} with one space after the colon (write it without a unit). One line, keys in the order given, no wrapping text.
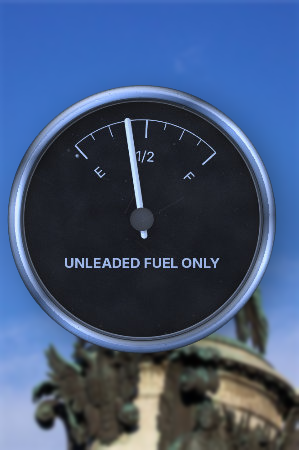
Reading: {"value": 0.375}
